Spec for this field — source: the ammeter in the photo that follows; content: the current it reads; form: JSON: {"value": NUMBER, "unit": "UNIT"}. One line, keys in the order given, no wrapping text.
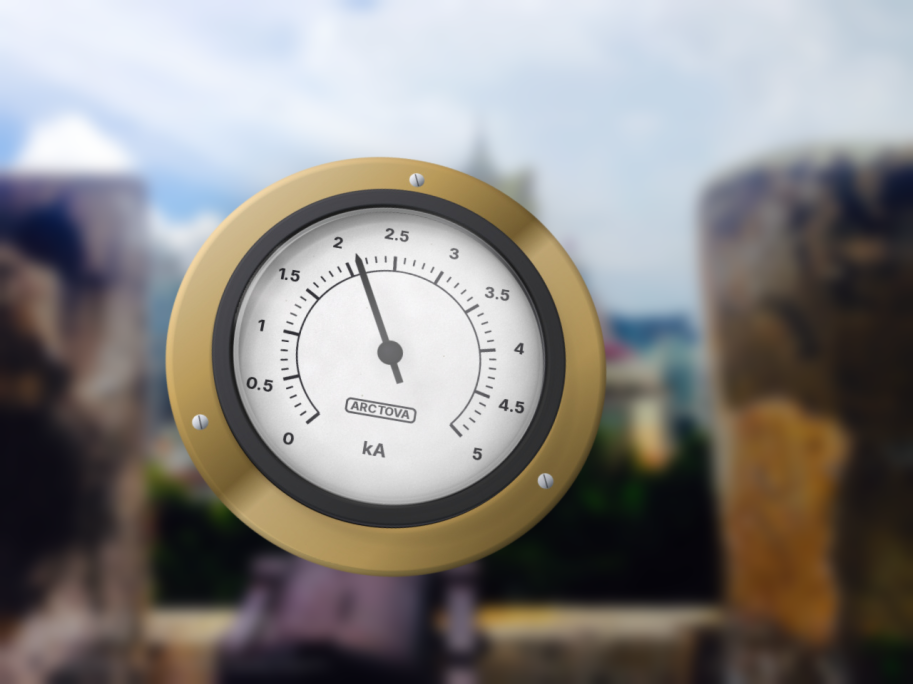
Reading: {"value": 2.1, "unit": "kA"}
